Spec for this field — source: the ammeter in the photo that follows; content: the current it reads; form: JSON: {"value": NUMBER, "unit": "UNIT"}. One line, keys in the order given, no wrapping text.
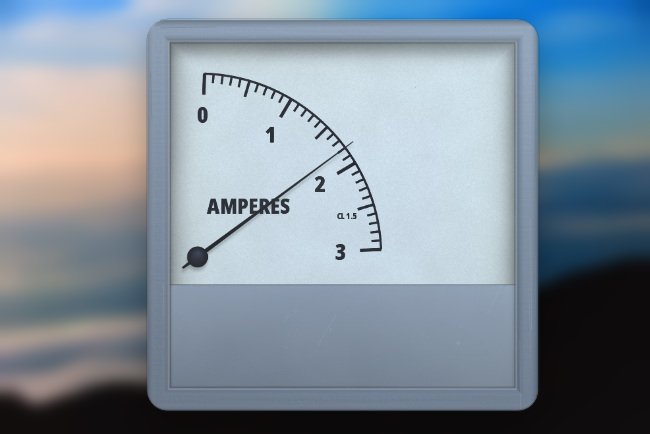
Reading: {"value": 1.8, "unit": "A"}
